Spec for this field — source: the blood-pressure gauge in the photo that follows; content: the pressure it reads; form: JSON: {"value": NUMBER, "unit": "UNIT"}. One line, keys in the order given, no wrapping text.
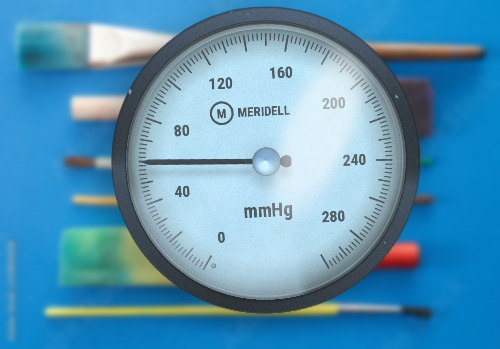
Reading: {"value": 60, "unit": "mmHg"}
